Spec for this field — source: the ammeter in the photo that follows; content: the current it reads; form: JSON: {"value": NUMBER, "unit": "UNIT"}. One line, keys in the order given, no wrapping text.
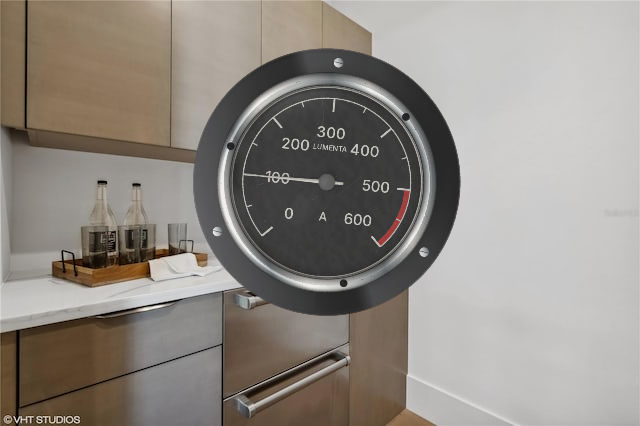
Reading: {"value": 100, "unit": "A"}
